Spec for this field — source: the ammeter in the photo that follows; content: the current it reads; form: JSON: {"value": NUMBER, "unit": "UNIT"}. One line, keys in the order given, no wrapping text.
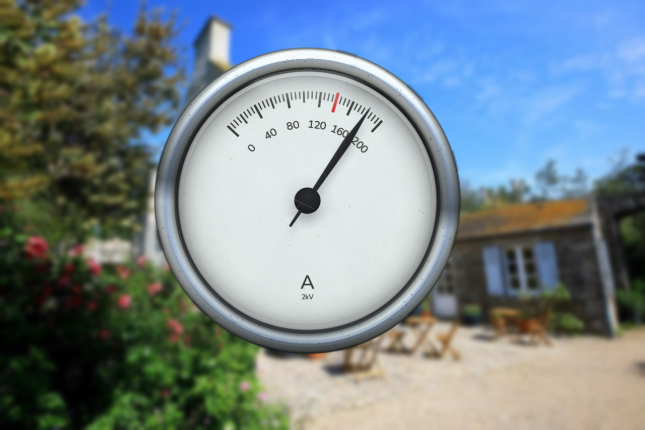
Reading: {"value": 180, "unit": "A"}
